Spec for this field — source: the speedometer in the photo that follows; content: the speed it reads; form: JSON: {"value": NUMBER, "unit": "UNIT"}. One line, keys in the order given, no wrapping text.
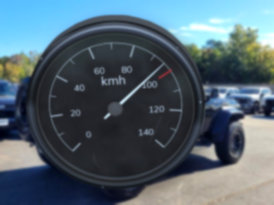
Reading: {"value": 95, "unit": "km/h"}
